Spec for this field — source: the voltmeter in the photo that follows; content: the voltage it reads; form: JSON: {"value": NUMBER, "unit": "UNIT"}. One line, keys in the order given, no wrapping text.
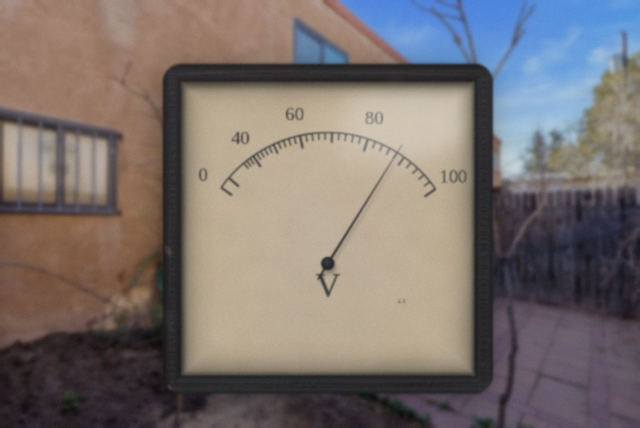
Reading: {"value": 88, "unit": "V"}
